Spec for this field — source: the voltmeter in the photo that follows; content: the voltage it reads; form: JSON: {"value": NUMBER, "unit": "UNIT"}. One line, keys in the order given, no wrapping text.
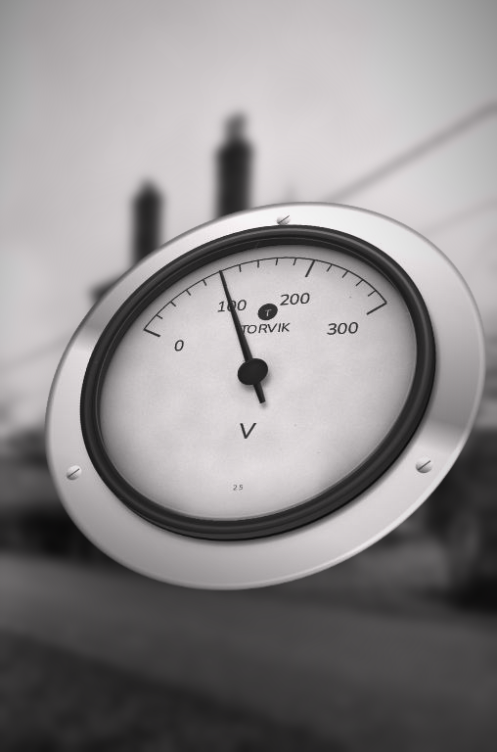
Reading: {"value": 100, "unit": "V"}
